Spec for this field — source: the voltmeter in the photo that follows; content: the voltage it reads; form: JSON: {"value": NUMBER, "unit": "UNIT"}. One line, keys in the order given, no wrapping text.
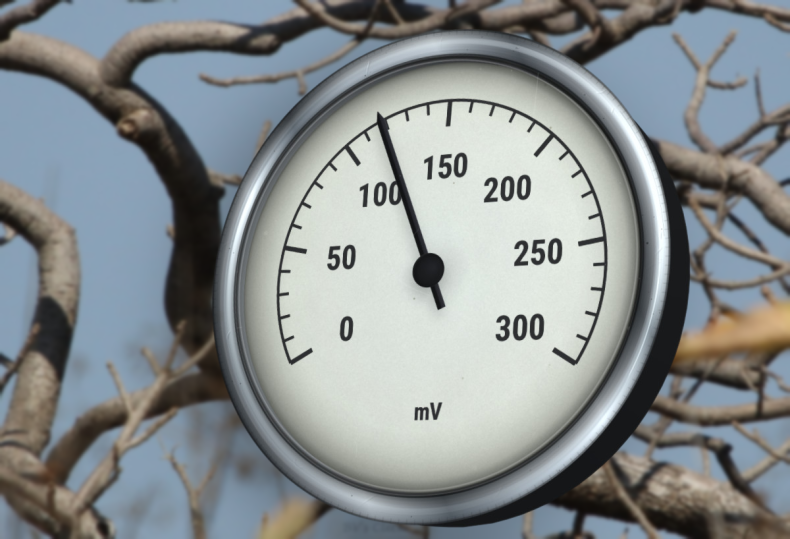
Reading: {"value": 120, "unit": "mV"}
